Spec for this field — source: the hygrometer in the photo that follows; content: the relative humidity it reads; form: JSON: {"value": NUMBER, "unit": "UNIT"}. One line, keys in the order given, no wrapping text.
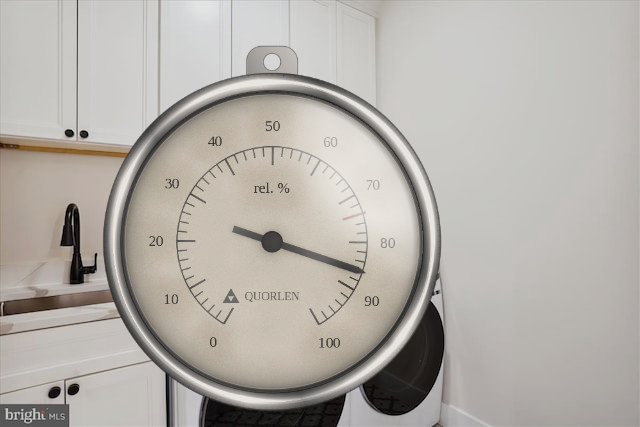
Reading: {"value": 86, "unit": "%"}
